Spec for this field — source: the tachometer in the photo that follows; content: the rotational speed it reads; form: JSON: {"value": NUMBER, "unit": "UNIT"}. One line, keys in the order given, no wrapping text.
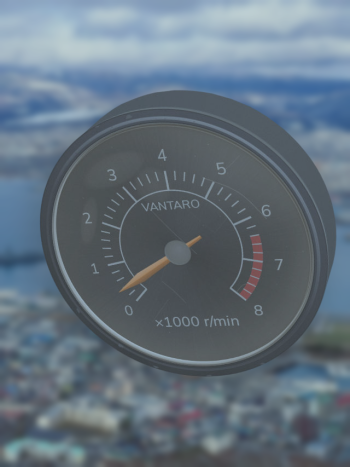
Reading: {"value": 400, "unit": "rpm"}
